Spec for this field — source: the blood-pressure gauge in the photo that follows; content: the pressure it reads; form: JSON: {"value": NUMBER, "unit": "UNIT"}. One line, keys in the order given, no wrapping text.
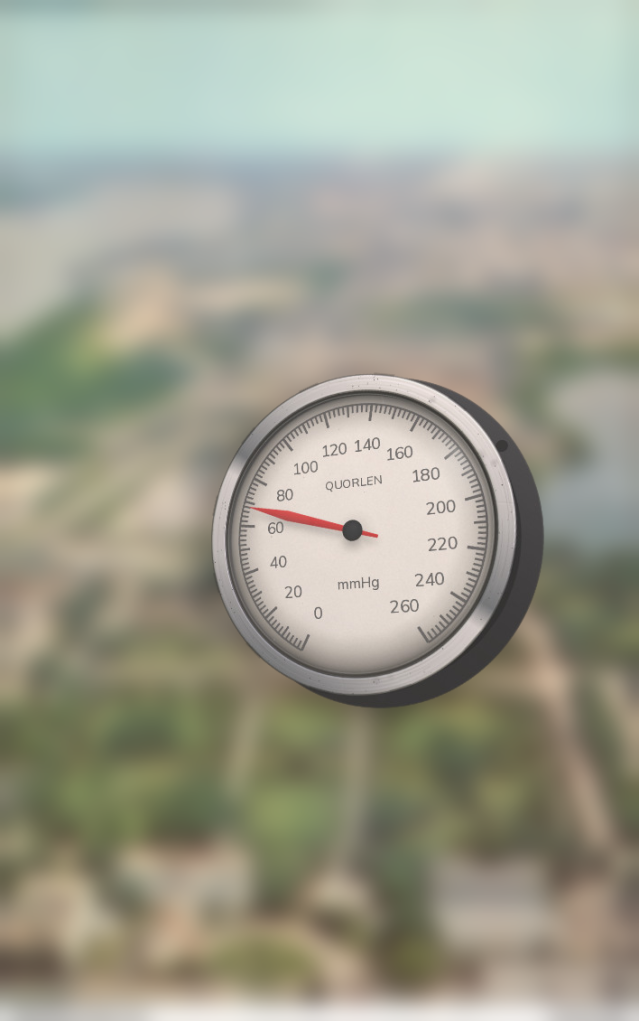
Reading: {"value": 68, "unit": "mmHg"}
